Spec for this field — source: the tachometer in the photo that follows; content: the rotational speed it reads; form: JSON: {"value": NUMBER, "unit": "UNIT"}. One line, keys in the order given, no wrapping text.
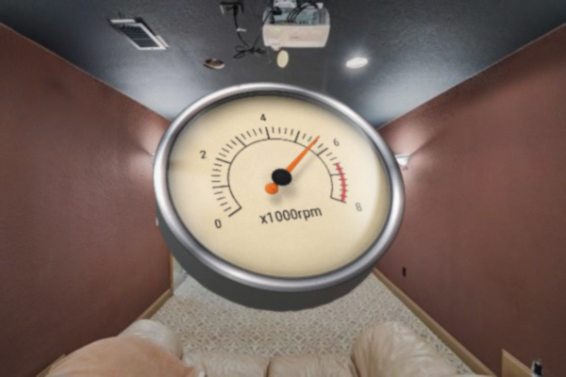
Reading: {"value": 5600, "unit": "rpm"}
